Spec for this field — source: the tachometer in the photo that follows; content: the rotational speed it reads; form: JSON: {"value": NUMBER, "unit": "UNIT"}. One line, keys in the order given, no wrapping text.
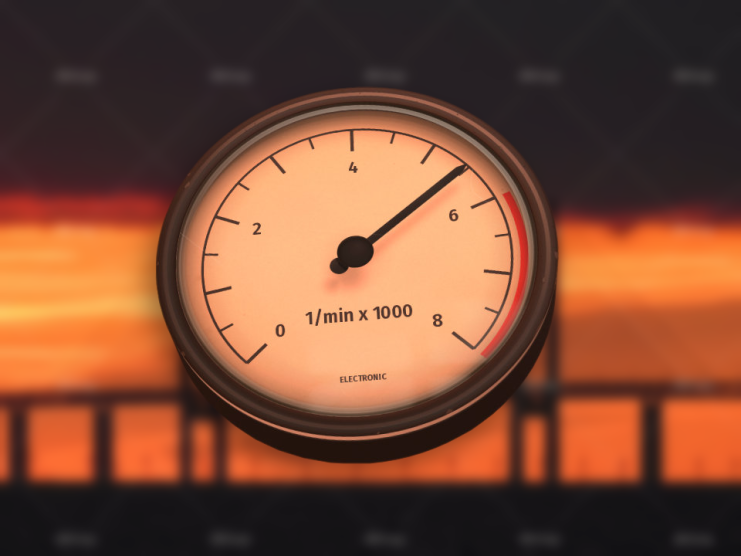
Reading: {"value": 5500, "unit": "rpm"}
